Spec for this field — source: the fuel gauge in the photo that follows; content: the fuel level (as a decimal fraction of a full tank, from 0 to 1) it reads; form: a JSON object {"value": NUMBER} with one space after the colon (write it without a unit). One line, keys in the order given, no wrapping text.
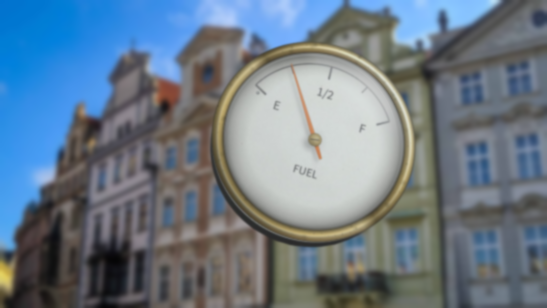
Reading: {"value": 0.25}
